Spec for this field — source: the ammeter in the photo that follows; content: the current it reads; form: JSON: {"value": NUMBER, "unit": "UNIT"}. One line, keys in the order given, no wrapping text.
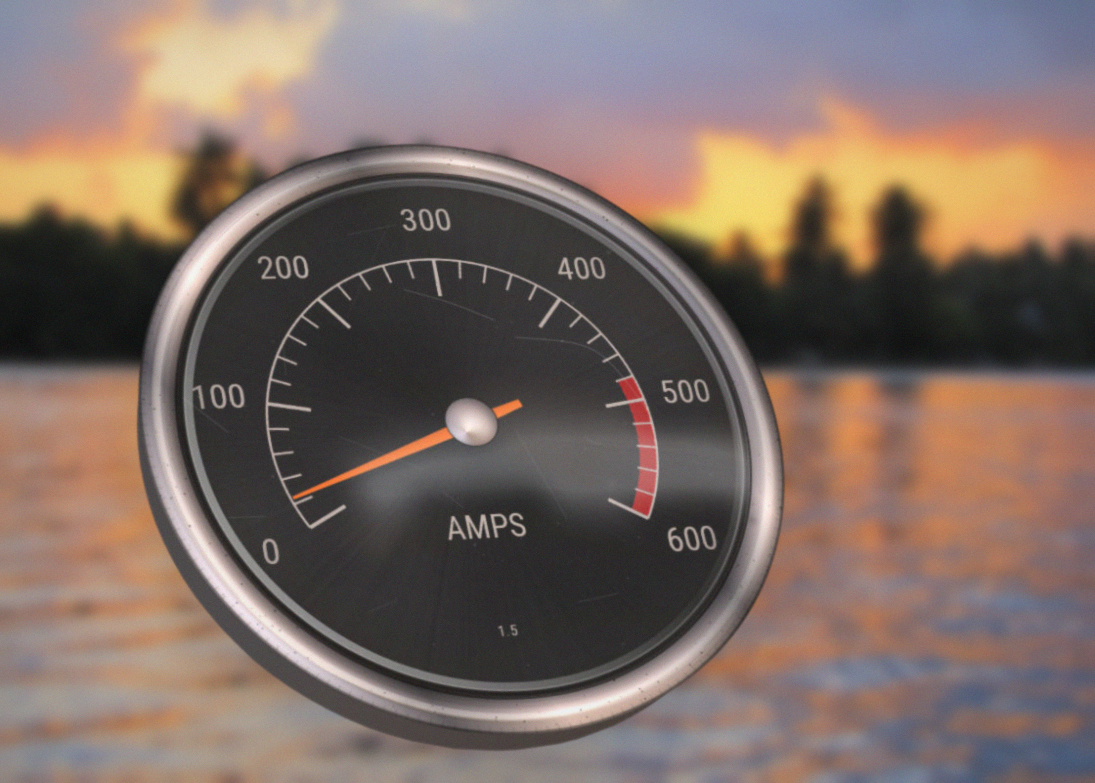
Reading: {"value": 20, "unit": "A"}
